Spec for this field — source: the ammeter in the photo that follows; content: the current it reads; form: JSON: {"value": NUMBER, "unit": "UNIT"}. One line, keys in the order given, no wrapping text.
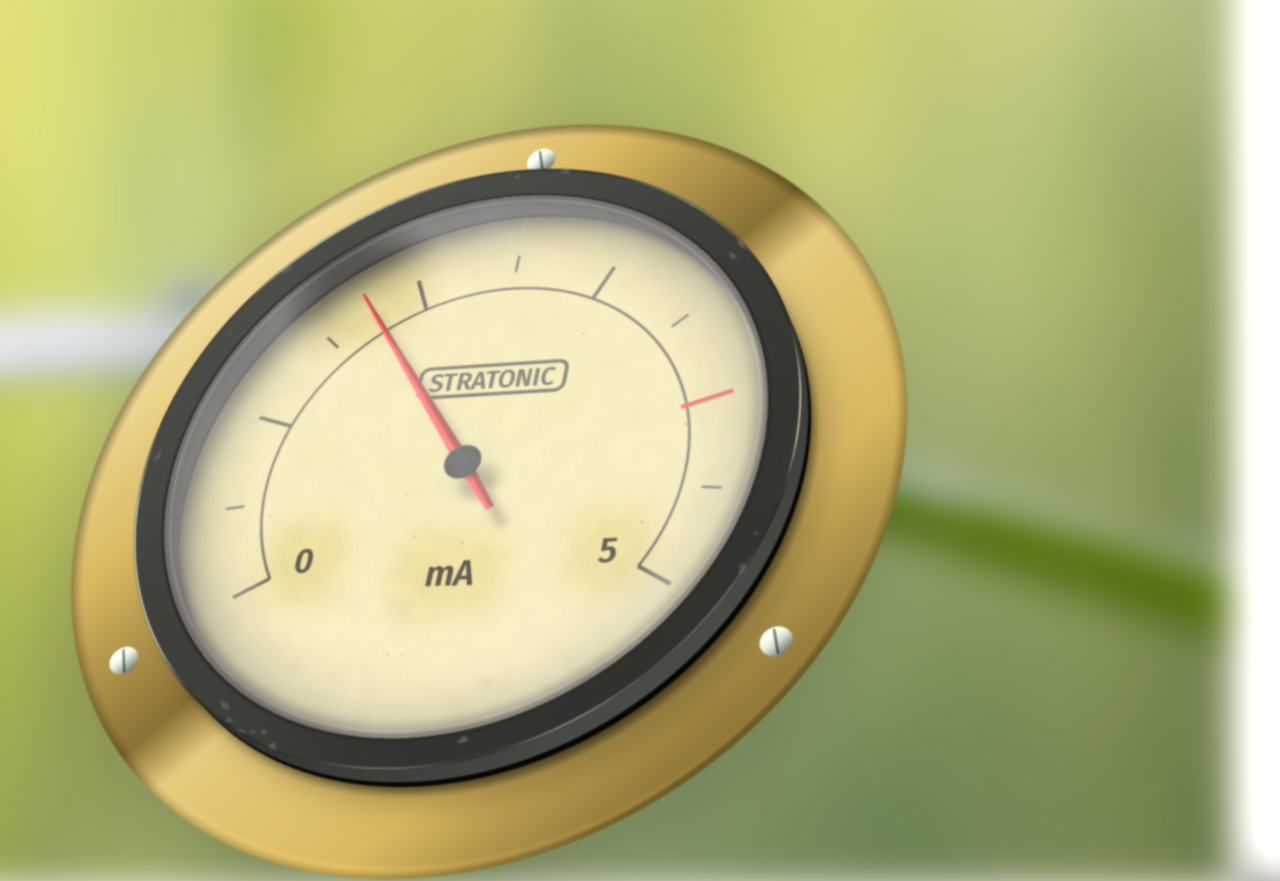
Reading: {"value": 1.75, "unit": "mA"}
